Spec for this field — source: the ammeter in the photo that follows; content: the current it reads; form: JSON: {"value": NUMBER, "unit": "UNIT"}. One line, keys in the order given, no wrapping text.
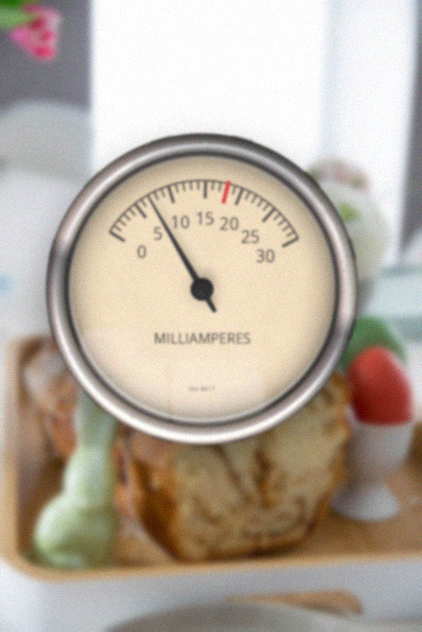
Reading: {"value": 7, "unit": "mA"}
